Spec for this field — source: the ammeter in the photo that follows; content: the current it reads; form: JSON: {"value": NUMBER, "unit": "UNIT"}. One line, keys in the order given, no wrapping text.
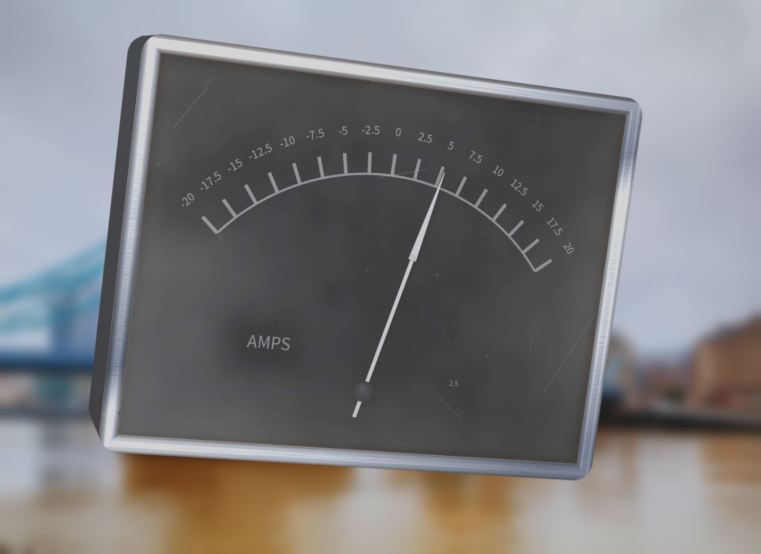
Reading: {"value": 5, "unit": "A"}
